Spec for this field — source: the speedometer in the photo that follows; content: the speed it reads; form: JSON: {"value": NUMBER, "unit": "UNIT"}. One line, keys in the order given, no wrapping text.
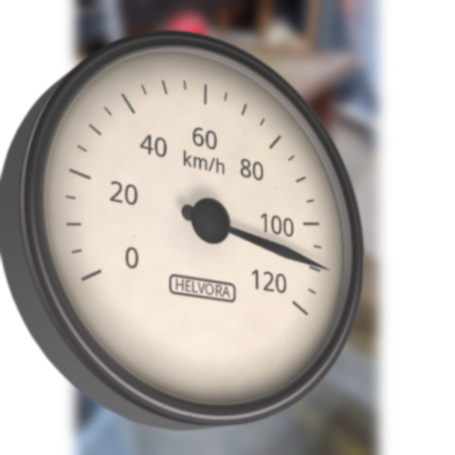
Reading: {"value": 110, "unit": "km/h"}
